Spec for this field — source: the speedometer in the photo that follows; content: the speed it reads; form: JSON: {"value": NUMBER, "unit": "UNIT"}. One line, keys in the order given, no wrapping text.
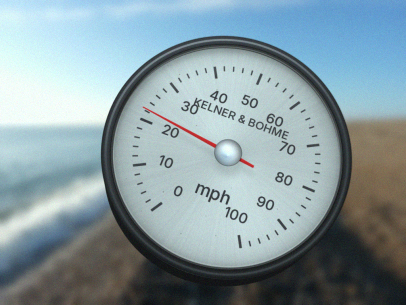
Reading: {"value": 22, "unit": "mph"}
